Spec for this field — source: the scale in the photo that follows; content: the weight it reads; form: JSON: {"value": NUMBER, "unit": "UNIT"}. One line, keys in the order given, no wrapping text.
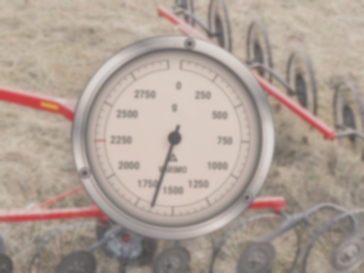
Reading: {"value": 1650, "unit": "g"}
